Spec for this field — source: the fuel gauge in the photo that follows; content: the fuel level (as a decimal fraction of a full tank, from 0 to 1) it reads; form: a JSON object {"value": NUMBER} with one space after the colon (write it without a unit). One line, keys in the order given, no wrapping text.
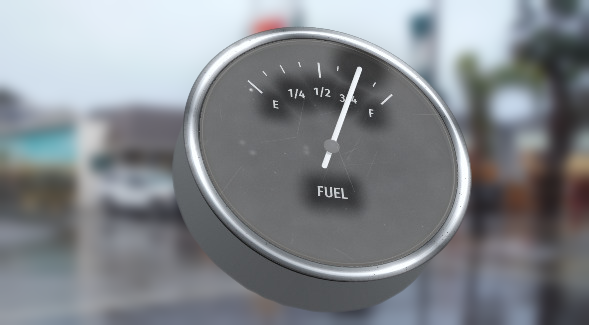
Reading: {"value": 0.75}
